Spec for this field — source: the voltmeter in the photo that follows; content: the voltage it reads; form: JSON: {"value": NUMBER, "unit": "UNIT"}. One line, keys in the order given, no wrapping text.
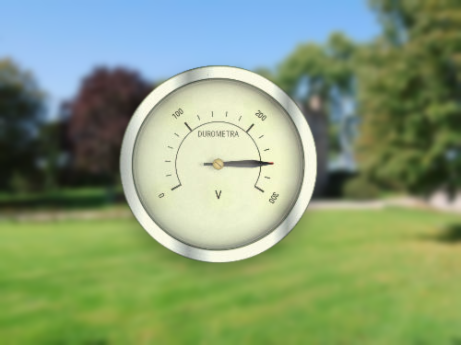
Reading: {"value": 260, "unit": "V"}
